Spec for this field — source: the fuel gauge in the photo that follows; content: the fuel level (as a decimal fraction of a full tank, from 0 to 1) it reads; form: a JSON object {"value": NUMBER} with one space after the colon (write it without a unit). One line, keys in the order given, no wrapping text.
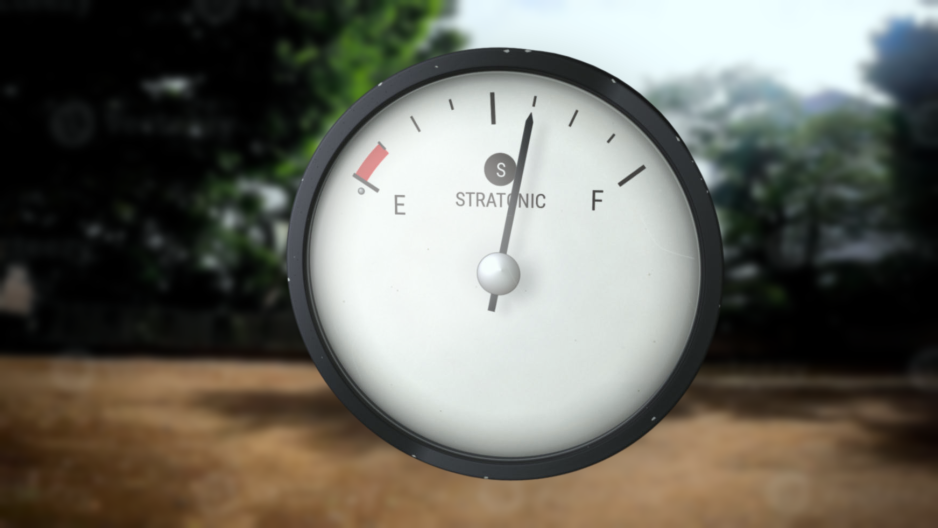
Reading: {"value": 0.625}
